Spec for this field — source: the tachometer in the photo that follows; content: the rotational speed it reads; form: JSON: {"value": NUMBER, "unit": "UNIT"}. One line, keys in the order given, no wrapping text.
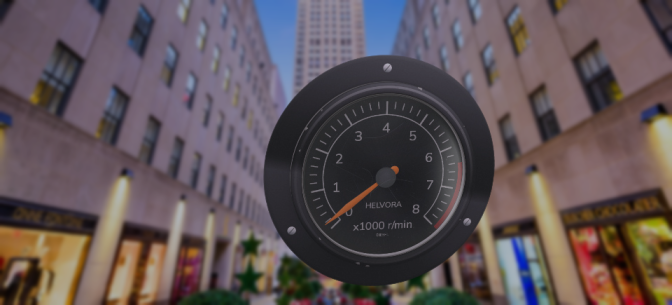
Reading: {"value": 200, "unit": "rpm"}
